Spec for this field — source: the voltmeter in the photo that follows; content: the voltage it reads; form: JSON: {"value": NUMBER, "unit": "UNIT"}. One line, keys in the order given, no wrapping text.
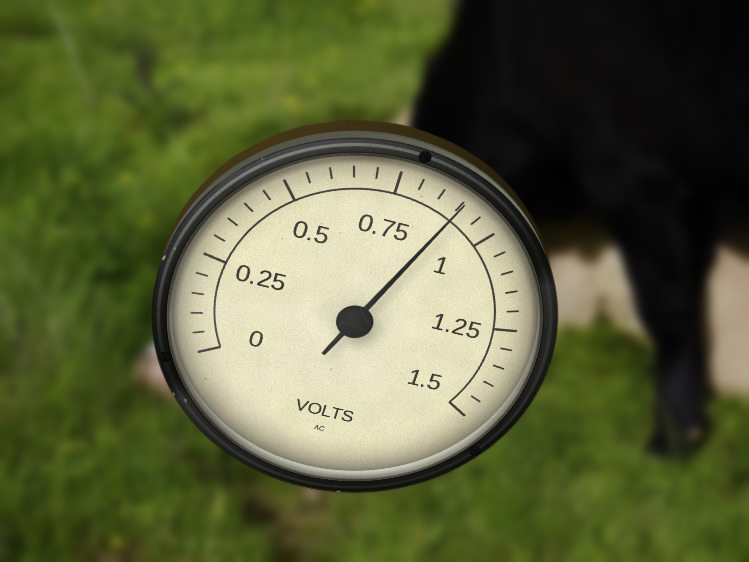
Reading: {"value": 0.9, "unit": "V"}
